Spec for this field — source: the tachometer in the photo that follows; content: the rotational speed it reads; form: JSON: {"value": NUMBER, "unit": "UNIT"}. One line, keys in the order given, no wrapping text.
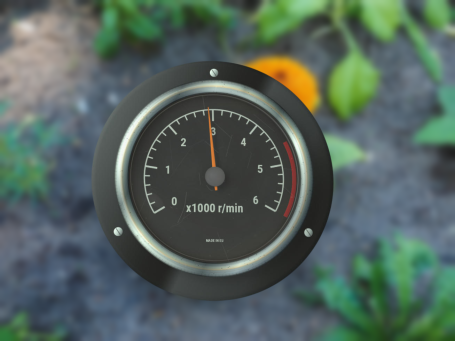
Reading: {"value": 2900, "unit": "rpm"}
